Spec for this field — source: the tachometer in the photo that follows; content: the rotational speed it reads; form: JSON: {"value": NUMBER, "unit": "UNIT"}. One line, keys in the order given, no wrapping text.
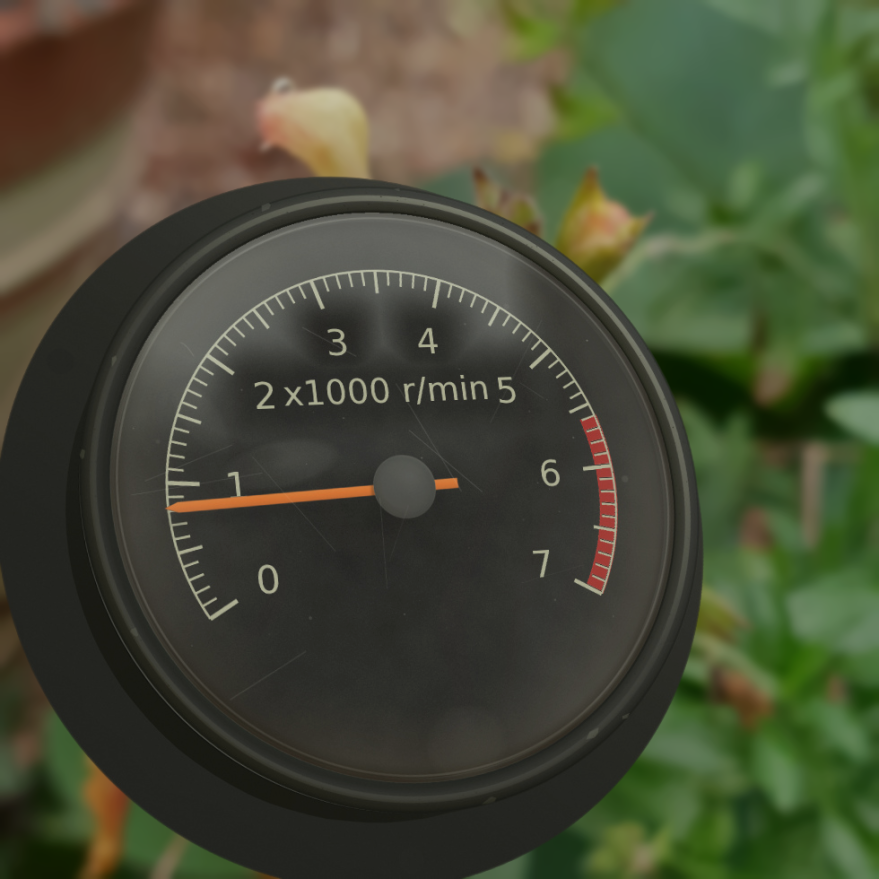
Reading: {"value": 800, "unit": "rpm"}
